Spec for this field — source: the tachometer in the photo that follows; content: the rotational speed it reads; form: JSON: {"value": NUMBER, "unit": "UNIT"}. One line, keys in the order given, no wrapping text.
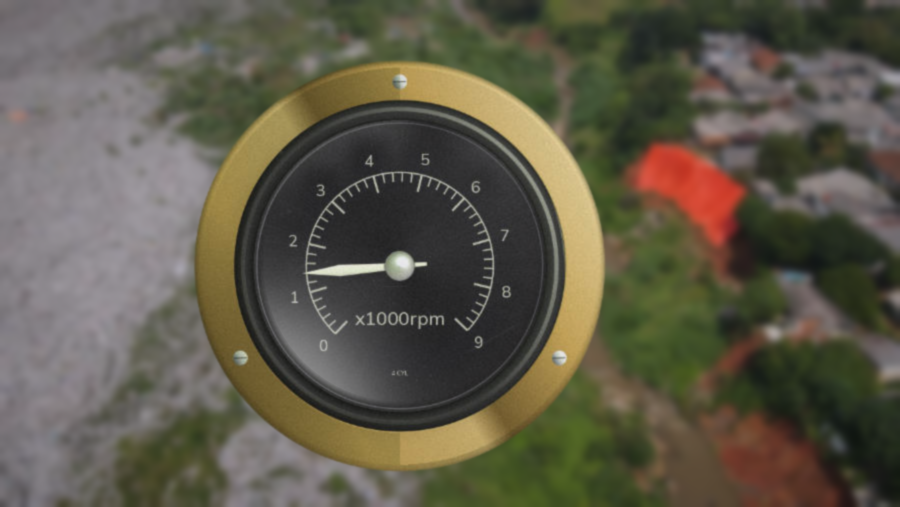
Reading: {"value": 1400, "unit": "rpm"}
